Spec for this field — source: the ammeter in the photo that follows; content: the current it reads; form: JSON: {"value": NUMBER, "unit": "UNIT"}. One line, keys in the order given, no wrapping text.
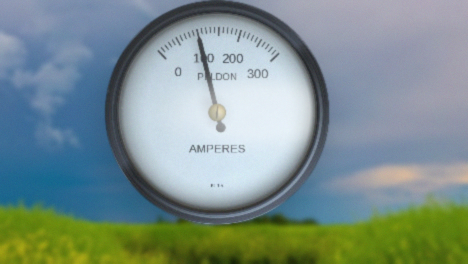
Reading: {"value": 100, "unit": "A"}
